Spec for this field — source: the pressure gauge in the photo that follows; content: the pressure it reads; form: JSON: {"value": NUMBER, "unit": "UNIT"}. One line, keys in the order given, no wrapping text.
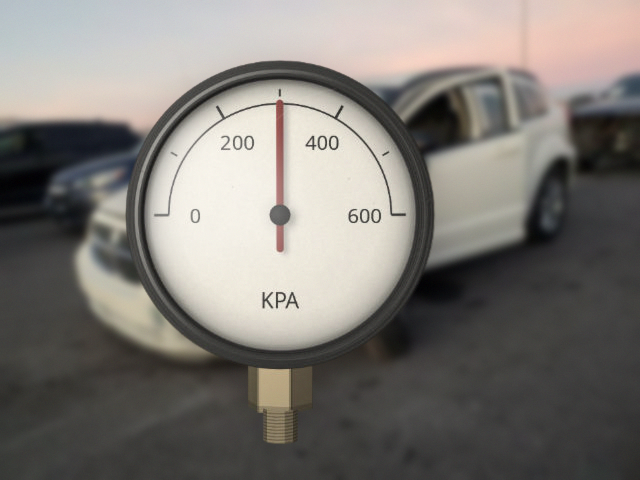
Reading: {"value": 300, "unit": "kPa"}
